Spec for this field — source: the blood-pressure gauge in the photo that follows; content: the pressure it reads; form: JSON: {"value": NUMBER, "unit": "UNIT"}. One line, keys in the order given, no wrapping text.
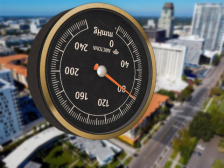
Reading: {"value": 80, "unit": "mmHg"}
